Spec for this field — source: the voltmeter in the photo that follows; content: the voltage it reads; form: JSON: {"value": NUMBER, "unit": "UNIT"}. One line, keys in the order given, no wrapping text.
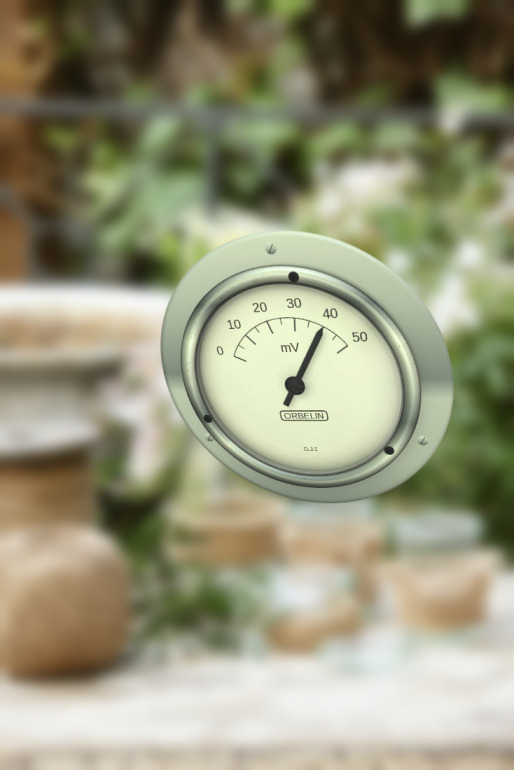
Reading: {"value": 40, "unit": "mV"}
